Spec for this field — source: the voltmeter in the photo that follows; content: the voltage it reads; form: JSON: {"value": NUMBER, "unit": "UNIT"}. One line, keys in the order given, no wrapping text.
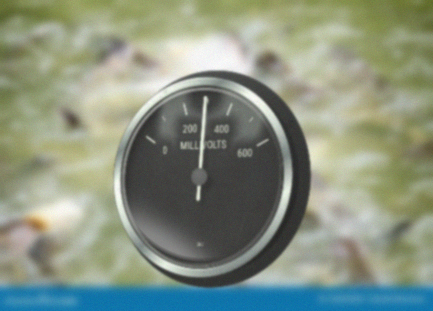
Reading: {"value": 300, "unit": "mV"}
